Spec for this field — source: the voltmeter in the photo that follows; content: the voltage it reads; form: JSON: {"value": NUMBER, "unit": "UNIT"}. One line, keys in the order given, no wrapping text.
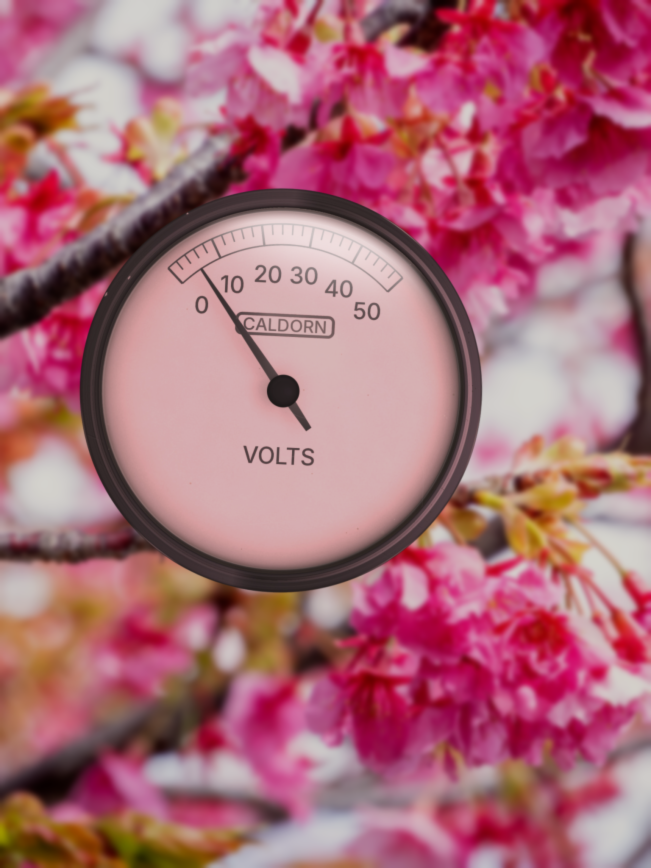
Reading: {"value": 5, "unit": "V"}
